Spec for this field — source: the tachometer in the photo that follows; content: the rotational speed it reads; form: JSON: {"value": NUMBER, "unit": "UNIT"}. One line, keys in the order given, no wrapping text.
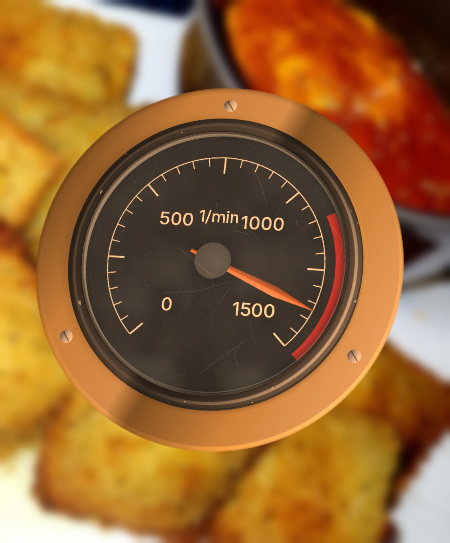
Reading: {"value": 1375, "unit": "rpm"}
